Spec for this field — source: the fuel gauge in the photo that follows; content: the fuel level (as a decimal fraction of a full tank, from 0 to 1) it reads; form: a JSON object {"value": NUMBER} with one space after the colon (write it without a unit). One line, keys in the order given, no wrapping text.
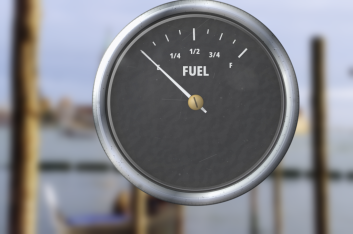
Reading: {"value": 0}
